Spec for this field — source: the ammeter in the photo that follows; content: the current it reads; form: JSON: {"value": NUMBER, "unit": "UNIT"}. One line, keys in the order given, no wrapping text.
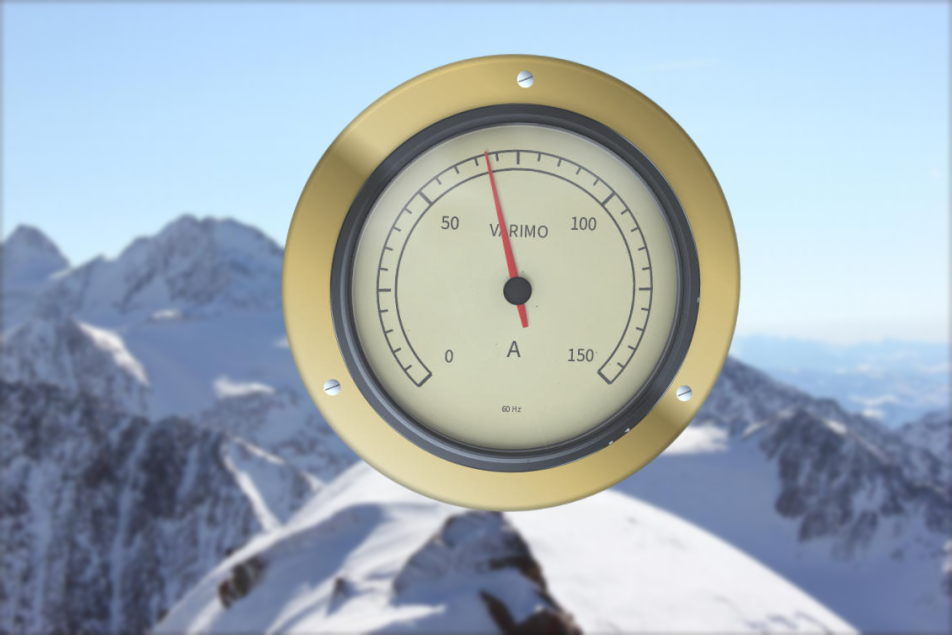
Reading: {"value": 67.5, "unit": "A"}
